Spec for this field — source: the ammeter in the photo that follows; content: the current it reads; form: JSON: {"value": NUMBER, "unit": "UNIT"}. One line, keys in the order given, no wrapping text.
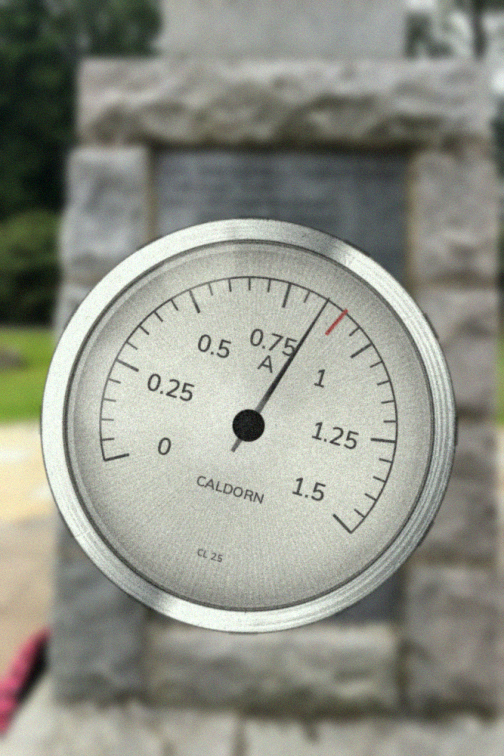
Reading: {"value": 0.85, "unit": "A"}
